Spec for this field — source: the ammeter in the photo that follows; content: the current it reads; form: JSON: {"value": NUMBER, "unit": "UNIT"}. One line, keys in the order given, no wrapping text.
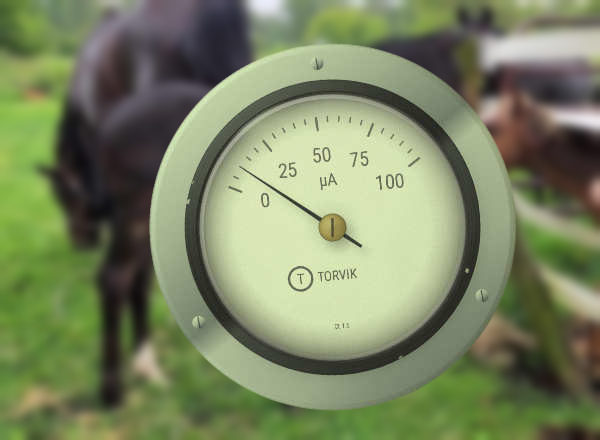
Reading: {"value": 10, "unit": "µA"}
